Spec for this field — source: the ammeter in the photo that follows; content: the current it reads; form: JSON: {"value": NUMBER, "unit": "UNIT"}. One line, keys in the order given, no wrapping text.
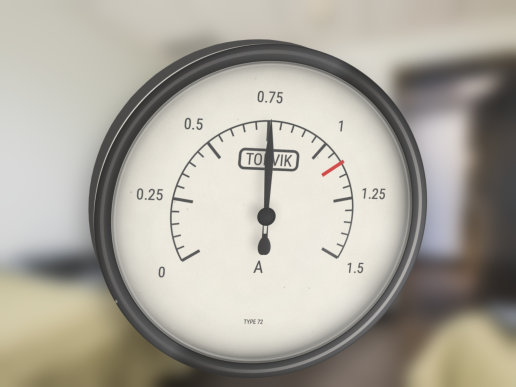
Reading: {"value": 0.75, "unit": "A"}
